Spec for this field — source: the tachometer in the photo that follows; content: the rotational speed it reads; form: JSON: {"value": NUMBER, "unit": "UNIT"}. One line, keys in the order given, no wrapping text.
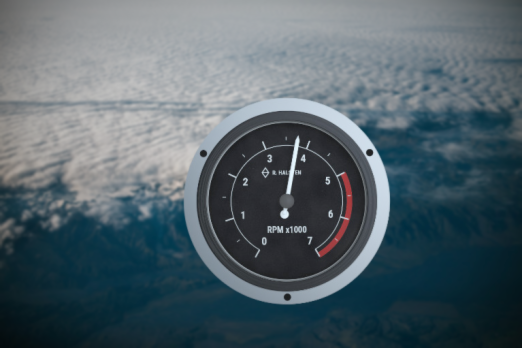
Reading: {"value": 3750, "unit": "rpm"}
